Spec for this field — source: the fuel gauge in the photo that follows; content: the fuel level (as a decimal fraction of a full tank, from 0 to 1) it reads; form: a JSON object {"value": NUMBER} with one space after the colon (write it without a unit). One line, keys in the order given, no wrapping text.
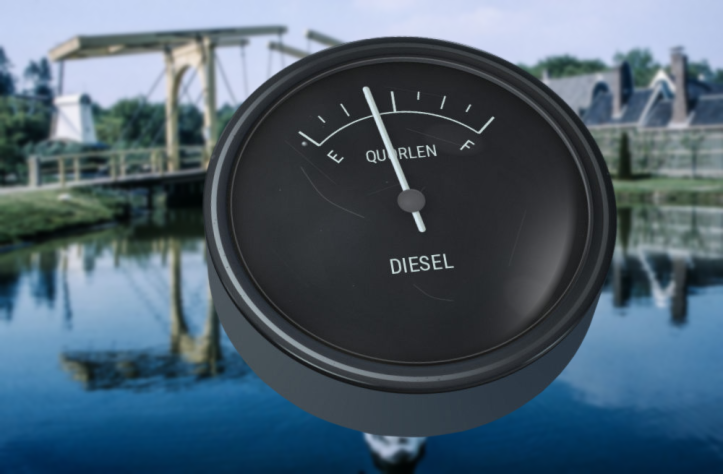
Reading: {"value": 0.375}
